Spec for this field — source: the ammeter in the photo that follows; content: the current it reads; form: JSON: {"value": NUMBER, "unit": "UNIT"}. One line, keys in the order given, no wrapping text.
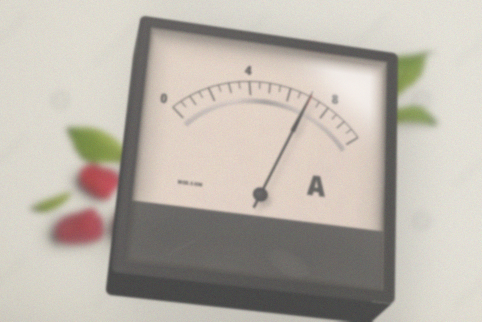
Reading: {"value": 7, "unit": "A"}
